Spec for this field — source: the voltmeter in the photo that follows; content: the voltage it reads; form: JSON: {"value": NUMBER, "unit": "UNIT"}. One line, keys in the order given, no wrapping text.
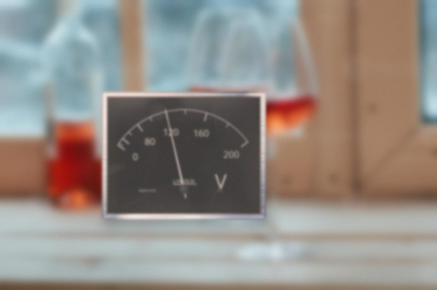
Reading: {"value": 120, "unit": "V"}
